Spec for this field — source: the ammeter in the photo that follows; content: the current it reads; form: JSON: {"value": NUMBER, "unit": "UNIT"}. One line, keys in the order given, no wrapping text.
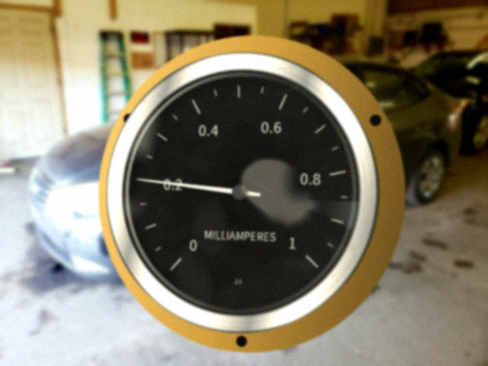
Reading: {"value": 0.2, "unit": "mA"}
